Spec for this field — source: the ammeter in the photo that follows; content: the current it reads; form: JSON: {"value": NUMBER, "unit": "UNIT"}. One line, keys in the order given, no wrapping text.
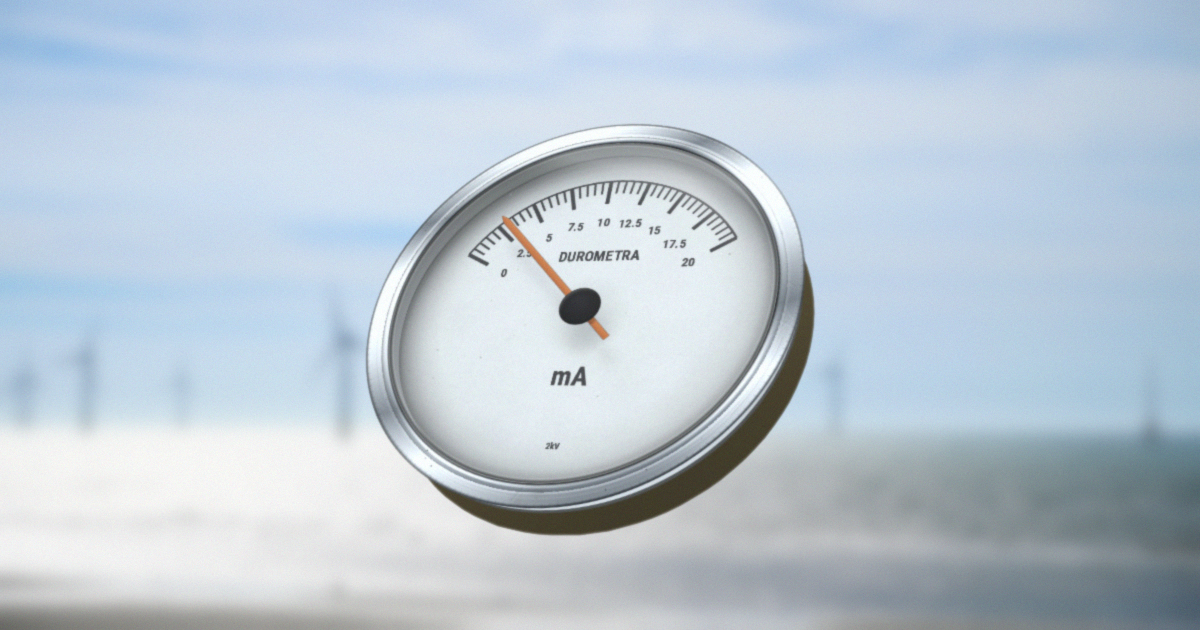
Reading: {"value": 3, "unit": "mA"}
